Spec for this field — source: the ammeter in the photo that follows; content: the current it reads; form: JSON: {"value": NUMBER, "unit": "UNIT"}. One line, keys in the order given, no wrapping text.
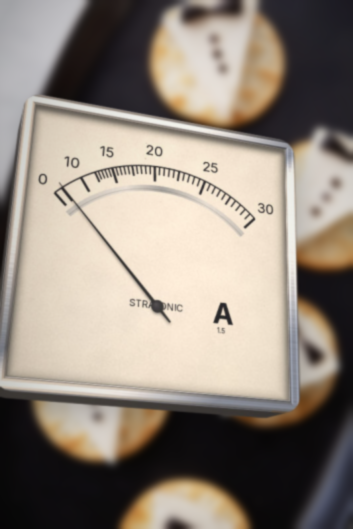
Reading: {"value": 5, "unit": "A"}
